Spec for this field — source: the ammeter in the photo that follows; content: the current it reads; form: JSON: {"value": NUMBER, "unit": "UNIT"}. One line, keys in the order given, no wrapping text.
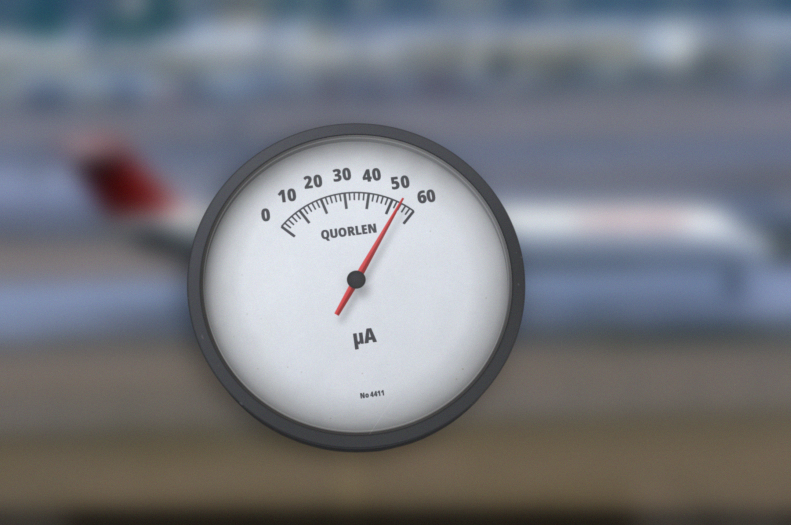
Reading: {"value": 54, "unit": "µA"}
